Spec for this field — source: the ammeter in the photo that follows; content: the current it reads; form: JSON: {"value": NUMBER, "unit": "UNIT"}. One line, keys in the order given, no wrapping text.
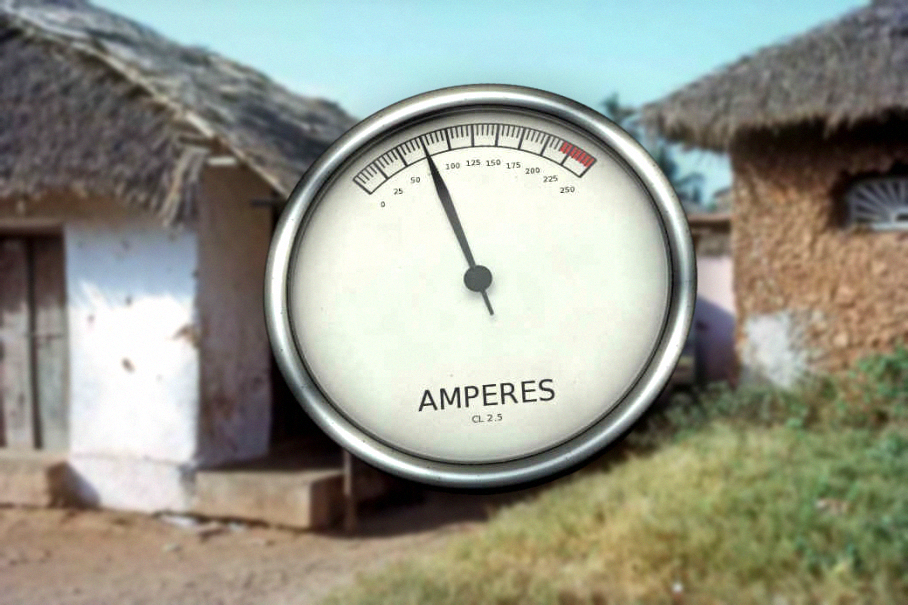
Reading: {"value": 75, "unit": "A"}
